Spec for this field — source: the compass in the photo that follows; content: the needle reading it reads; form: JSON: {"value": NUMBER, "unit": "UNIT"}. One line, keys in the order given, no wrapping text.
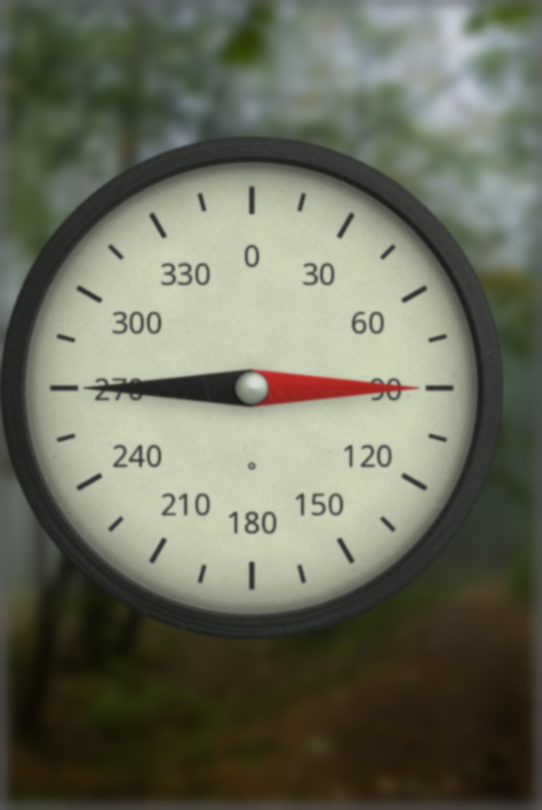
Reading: {"value": 90, "unit": "°"}
